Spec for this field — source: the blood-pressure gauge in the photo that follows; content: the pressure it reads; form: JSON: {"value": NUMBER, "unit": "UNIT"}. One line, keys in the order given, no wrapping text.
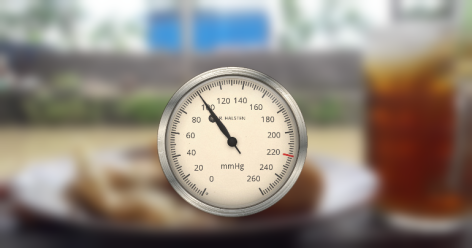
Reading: {"value": 100, "unit": "mmHg"}
